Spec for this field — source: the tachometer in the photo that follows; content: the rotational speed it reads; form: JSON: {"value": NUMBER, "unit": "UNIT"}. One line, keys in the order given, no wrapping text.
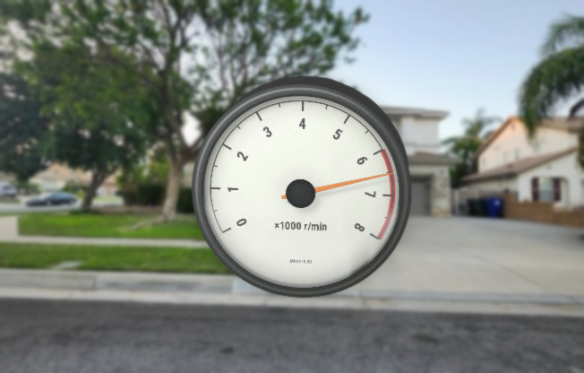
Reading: {"value": 6500, "unit": "rpm"}
